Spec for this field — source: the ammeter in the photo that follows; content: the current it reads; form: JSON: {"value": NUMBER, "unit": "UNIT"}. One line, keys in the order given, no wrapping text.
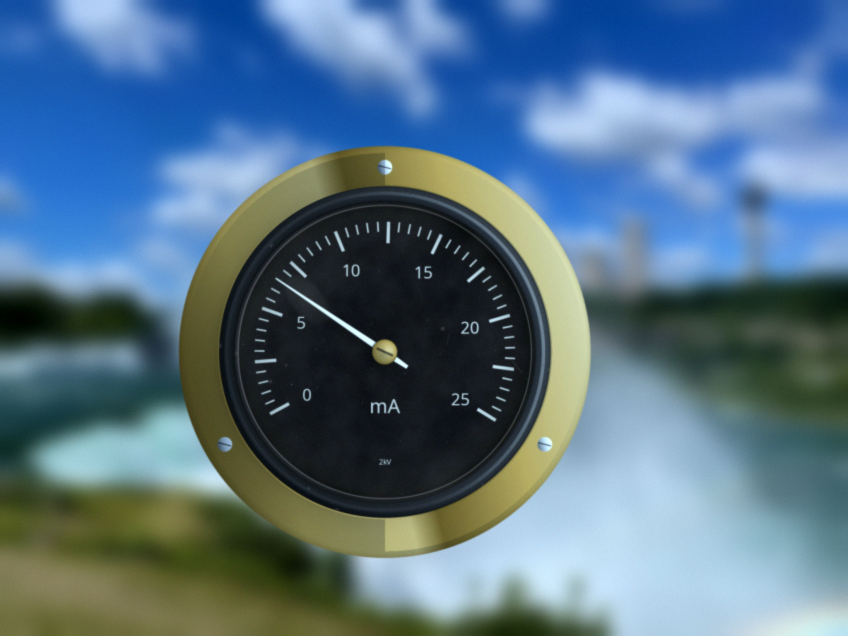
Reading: {"value": 6.5, "unit": "mA"}
